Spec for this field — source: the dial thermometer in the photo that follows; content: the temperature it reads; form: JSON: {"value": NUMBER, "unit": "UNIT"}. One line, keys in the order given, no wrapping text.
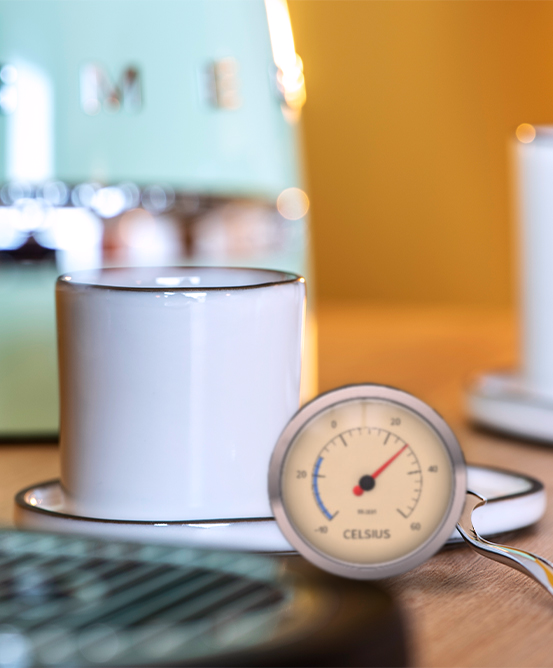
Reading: {"value": 28, "unit": "°C"}
